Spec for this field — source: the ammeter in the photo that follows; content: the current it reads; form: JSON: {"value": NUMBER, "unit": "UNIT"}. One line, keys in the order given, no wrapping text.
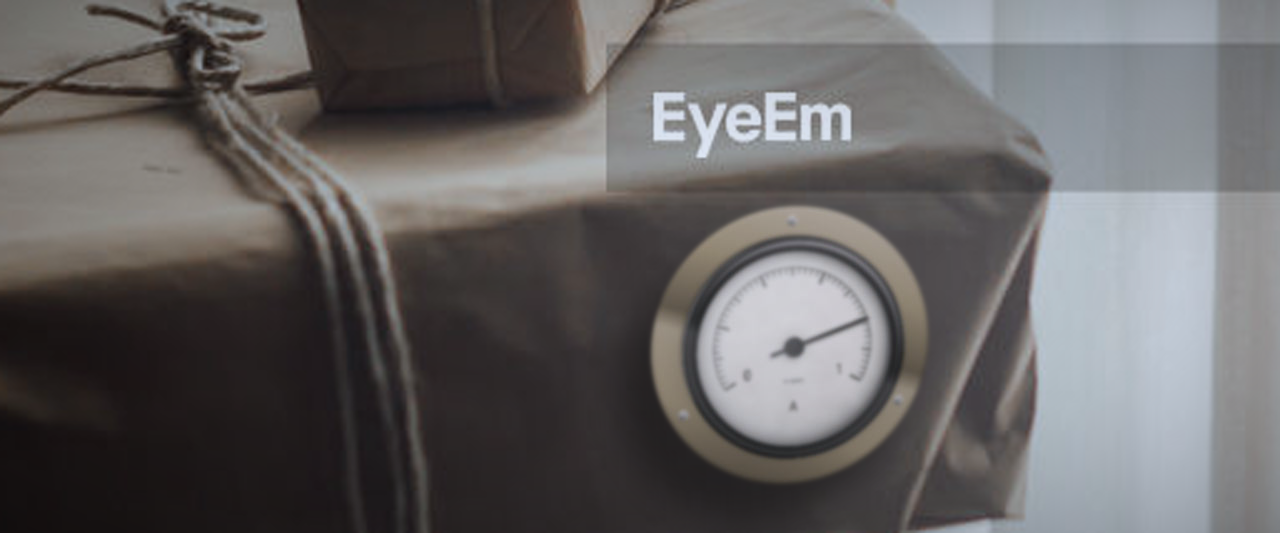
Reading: {"value": 0.8, "unit": "A"}
